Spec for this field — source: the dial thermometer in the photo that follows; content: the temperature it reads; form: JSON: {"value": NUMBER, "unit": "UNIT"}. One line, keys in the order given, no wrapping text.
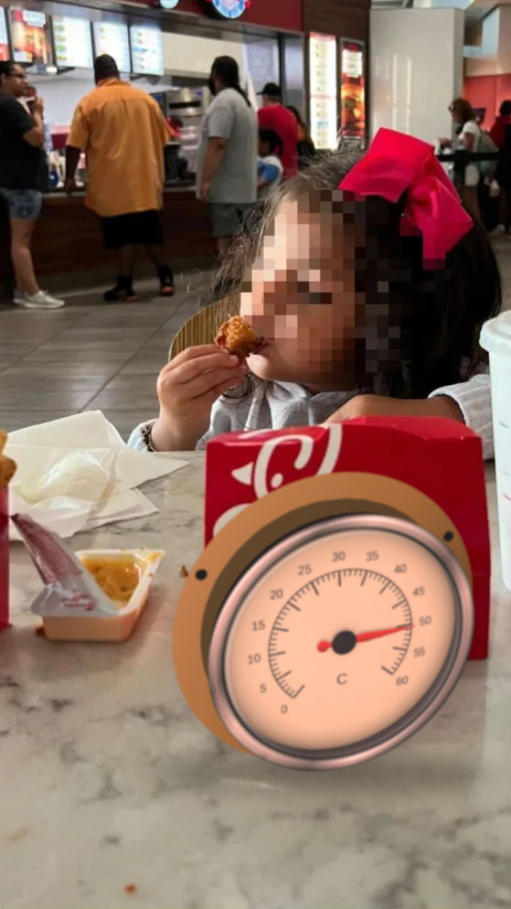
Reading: {"value": 50, "unit": "°C"}
